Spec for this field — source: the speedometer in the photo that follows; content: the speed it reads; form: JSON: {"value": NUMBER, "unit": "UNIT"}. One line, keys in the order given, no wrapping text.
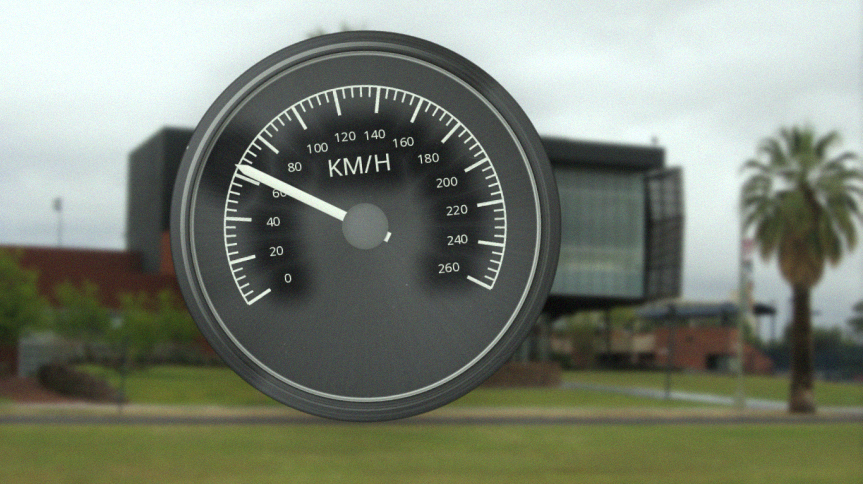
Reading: {"value": 64, "unit": "km/h"}
